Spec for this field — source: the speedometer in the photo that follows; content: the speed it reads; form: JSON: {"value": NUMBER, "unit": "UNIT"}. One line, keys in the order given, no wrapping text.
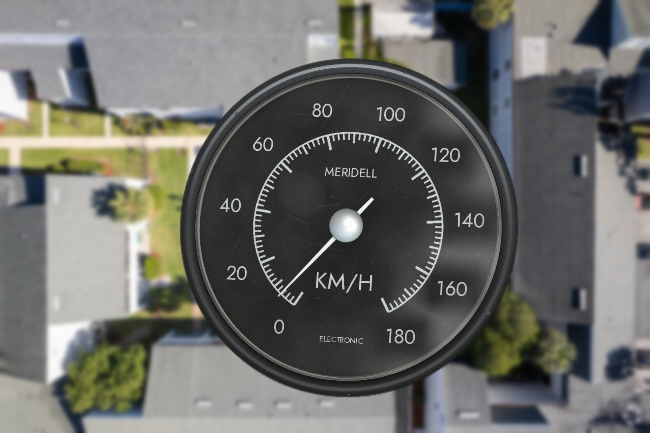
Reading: {"value": 6, "unit": "km/h"}
